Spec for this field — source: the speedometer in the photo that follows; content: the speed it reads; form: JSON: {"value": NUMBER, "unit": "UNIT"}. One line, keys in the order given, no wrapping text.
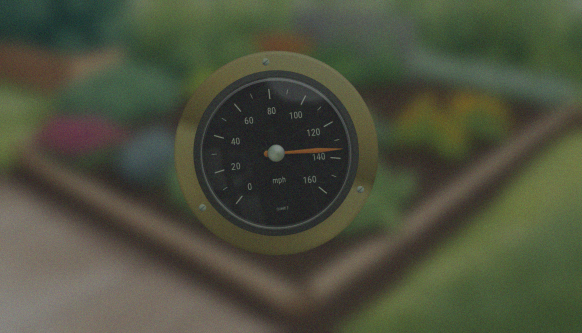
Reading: {"value": 135, "unit": "mph"}
